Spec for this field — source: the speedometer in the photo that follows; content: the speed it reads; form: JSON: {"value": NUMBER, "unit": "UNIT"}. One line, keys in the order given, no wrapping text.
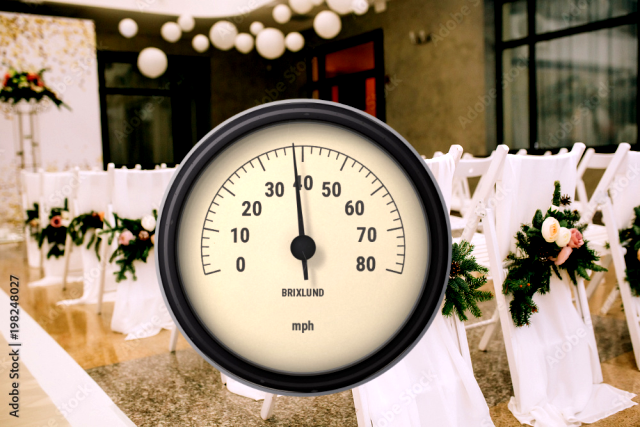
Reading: {"value": 38, "unit": "mph"}
